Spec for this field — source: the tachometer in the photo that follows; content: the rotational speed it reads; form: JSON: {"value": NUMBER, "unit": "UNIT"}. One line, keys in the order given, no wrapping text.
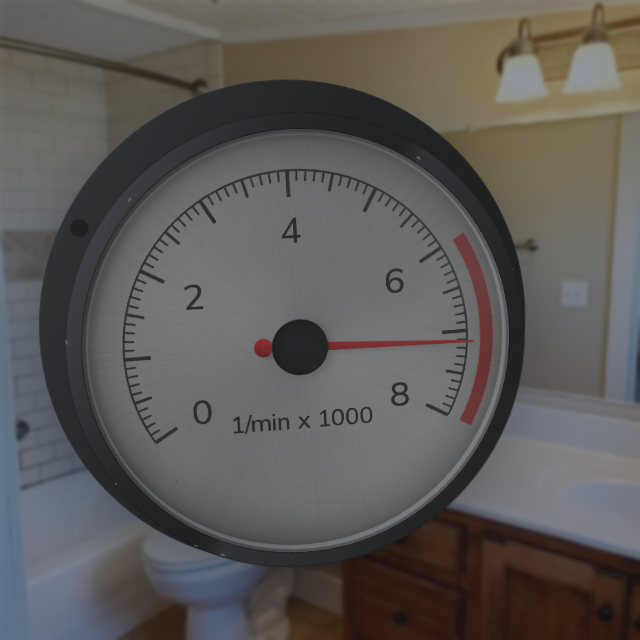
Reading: {"value": 7100, "unit": "rpm"}
